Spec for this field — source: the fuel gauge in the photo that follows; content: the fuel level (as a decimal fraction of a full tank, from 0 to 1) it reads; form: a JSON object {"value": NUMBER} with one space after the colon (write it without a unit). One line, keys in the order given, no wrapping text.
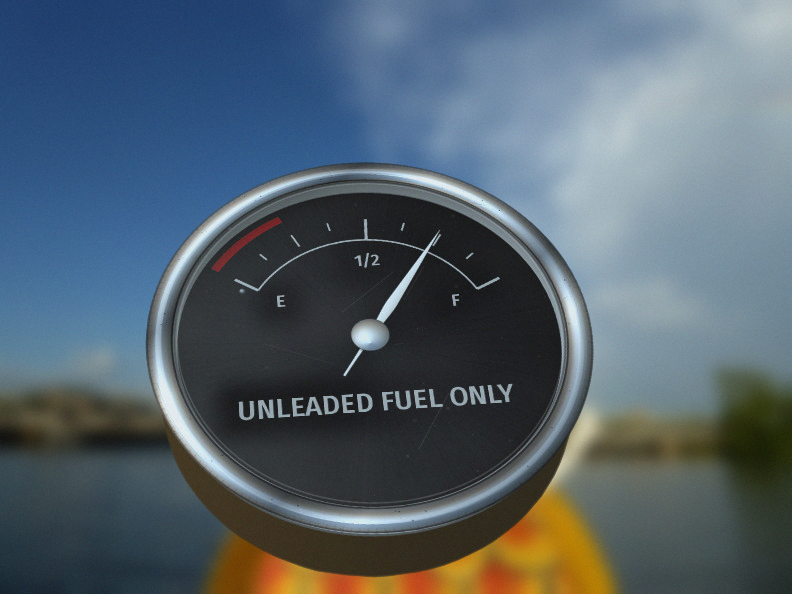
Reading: {"value": 0.75}
